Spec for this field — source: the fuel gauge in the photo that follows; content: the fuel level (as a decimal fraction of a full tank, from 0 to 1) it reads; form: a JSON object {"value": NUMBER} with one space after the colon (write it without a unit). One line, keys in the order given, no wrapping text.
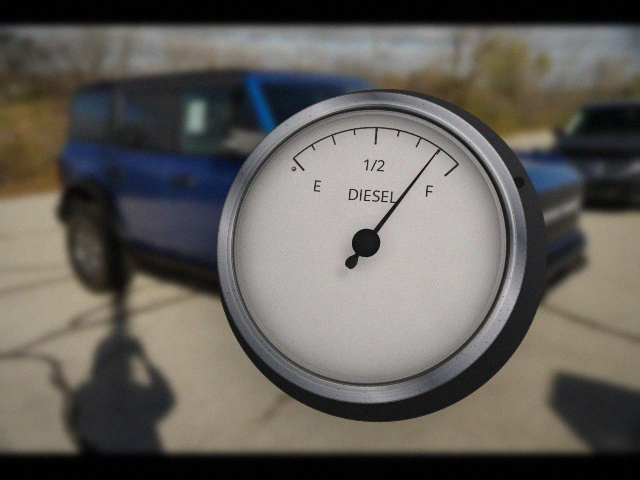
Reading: {"value": 0.875}
